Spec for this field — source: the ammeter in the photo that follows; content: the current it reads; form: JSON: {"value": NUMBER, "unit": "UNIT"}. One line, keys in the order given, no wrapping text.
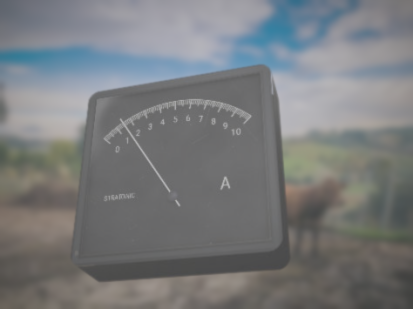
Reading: {"value": 1.5, "unit": "A"}
